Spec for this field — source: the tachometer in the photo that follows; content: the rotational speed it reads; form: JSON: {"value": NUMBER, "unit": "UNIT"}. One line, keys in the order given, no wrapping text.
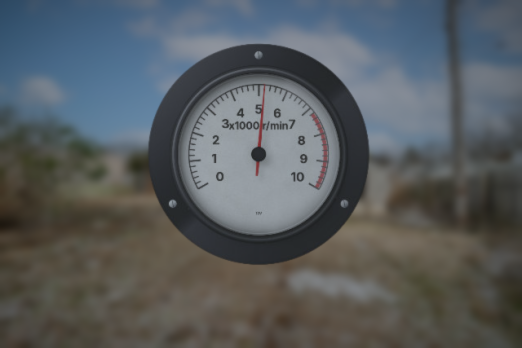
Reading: {"value": 5200, "unit": "rpm"}
